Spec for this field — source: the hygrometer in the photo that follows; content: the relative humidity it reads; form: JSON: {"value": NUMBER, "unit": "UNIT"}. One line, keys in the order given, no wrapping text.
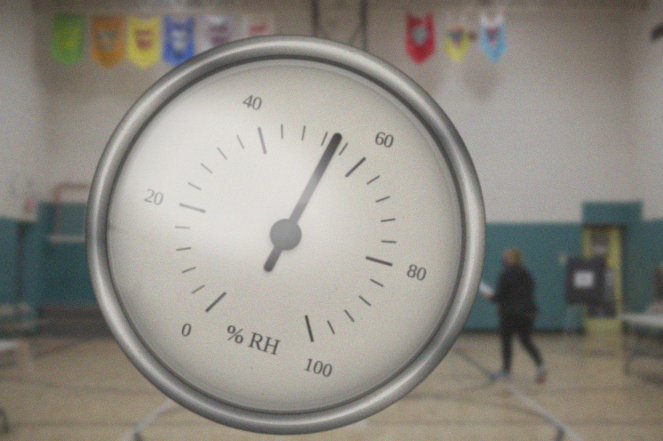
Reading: {"value": 54, "unit": "%"}
